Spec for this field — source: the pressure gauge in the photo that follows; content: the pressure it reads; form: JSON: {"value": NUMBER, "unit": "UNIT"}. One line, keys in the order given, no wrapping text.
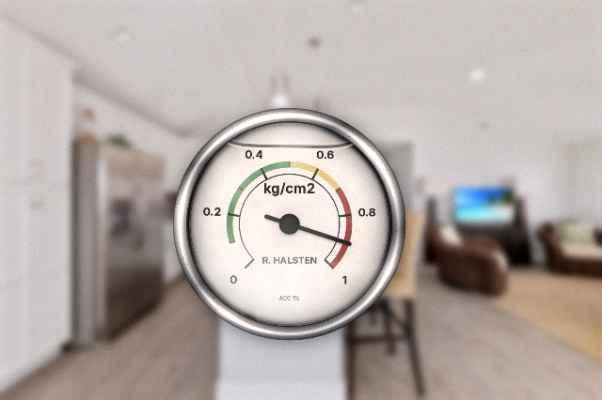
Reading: {"value": 0.9, "unit": "kg/cm²"}
